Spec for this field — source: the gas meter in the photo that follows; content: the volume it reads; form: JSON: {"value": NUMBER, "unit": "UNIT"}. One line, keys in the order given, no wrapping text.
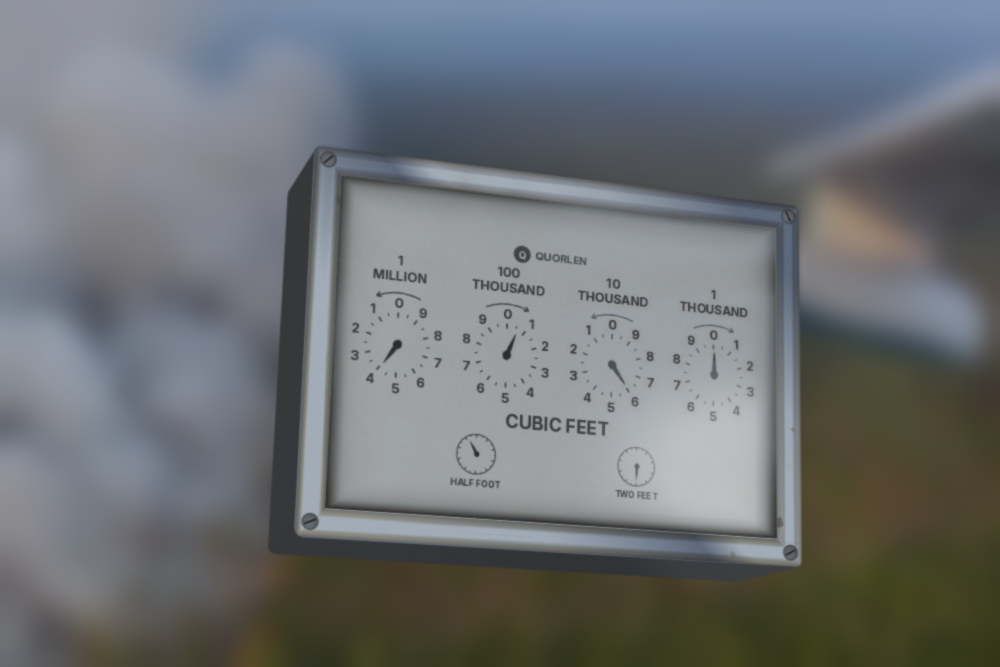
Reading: {"value": 406000, "unit": "ft³"}
